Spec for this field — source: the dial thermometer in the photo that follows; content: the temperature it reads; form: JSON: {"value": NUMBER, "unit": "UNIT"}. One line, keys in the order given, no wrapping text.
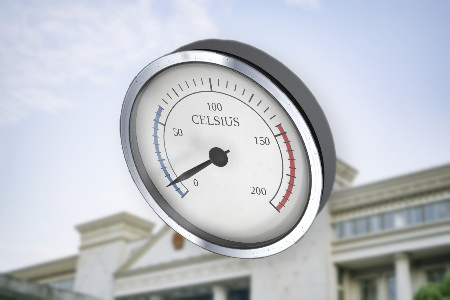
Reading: {"value": 10, "unit": "°C"}
